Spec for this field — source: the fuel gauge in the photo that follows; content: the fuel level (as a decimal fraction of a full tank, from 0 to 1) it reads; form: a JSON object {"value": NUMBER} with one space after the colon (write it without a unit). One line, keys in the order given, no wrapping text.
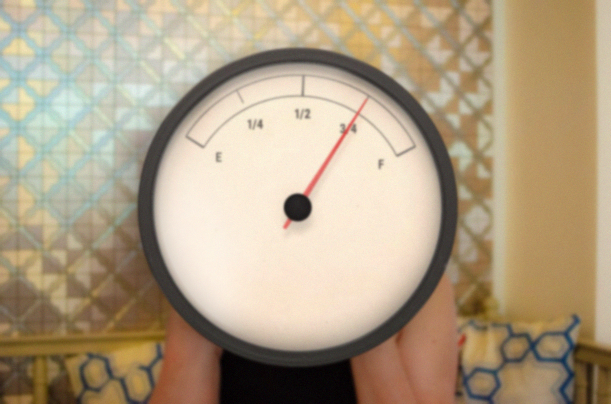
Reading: {"value": 0.75}
